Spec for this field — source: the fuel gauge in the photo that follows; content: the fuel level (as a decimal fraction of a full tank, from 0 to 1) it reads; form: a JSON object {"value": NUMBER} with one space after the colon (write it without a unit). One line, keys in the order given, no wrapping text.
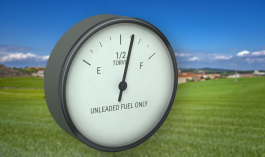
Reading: {"value": 0.625}
